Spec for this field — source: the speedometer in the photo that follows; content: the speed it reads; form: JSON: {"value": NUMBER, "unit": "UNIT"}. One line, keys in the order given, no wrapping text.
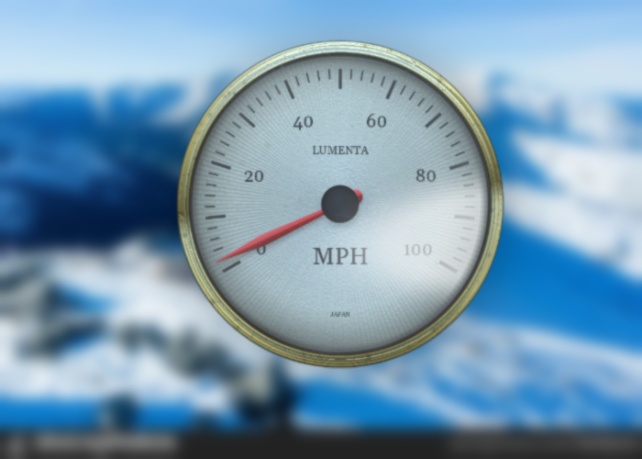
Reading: {"value": 2, "unit": "mph"}
